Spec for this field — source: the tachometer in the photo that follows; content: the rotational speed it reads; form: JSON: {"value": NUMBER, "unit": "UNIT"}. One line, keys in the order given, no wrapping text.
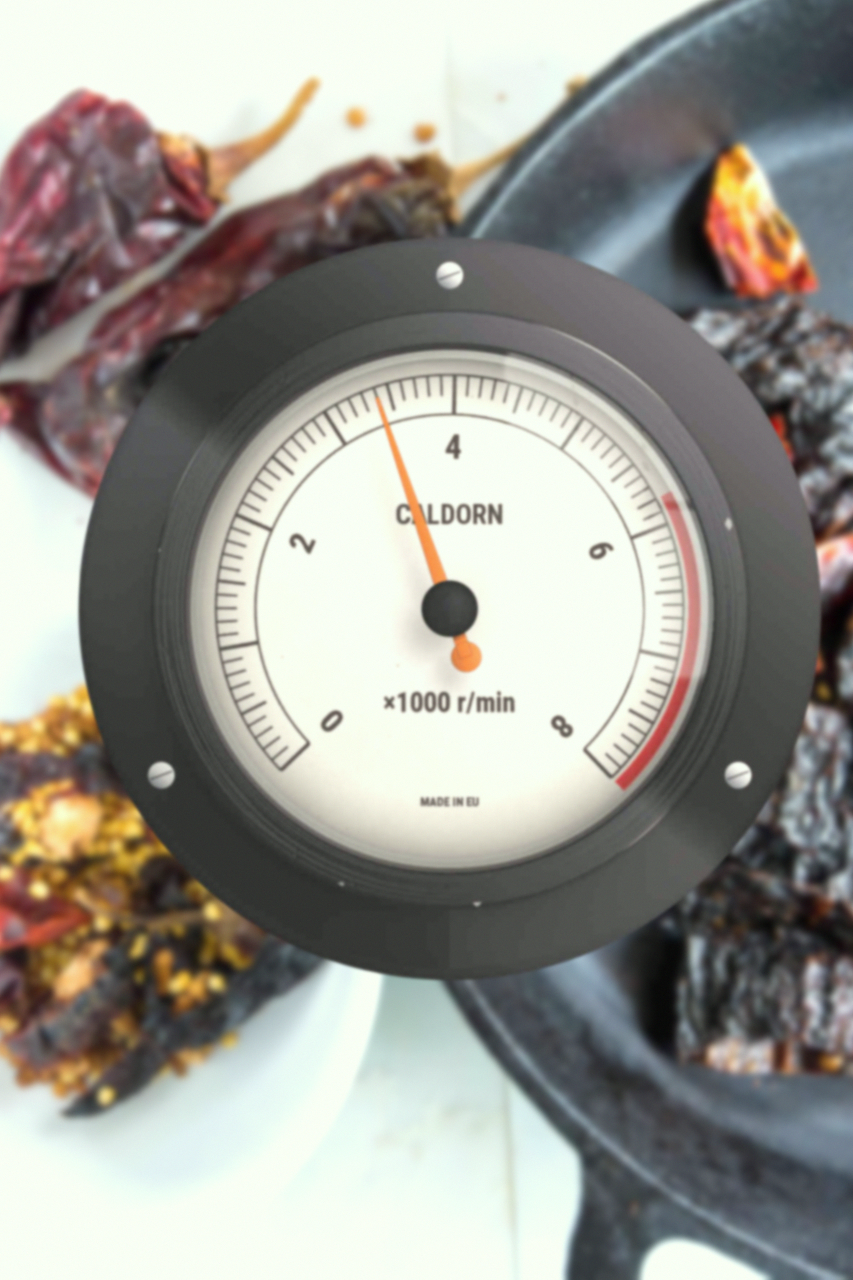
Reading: {"value": 3400, "unit": "rpm"}
